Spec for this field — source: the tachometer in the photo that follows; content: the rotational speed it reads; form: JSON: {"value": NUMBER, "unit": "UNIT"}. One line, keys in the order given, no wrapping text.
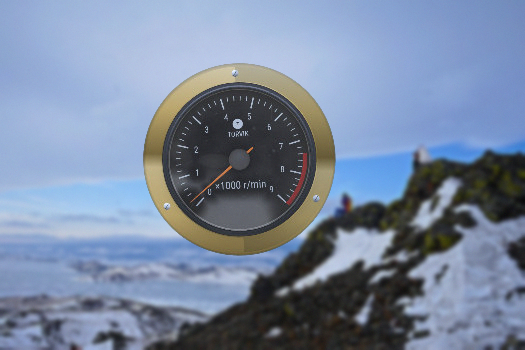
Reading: {"value": 200, "unit": "rpm"}
